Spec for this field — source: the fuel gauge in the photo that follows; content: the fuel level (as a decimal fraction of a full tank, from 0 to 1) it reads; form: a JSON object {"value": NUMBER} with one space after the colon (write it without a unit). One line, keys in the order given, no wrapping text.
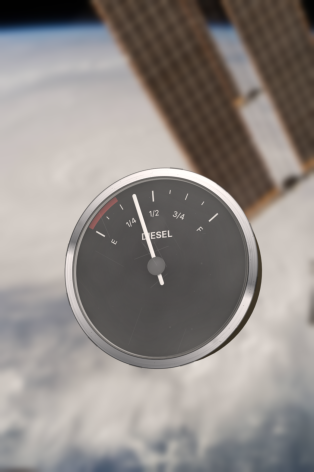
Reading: {"value": 0.375}
